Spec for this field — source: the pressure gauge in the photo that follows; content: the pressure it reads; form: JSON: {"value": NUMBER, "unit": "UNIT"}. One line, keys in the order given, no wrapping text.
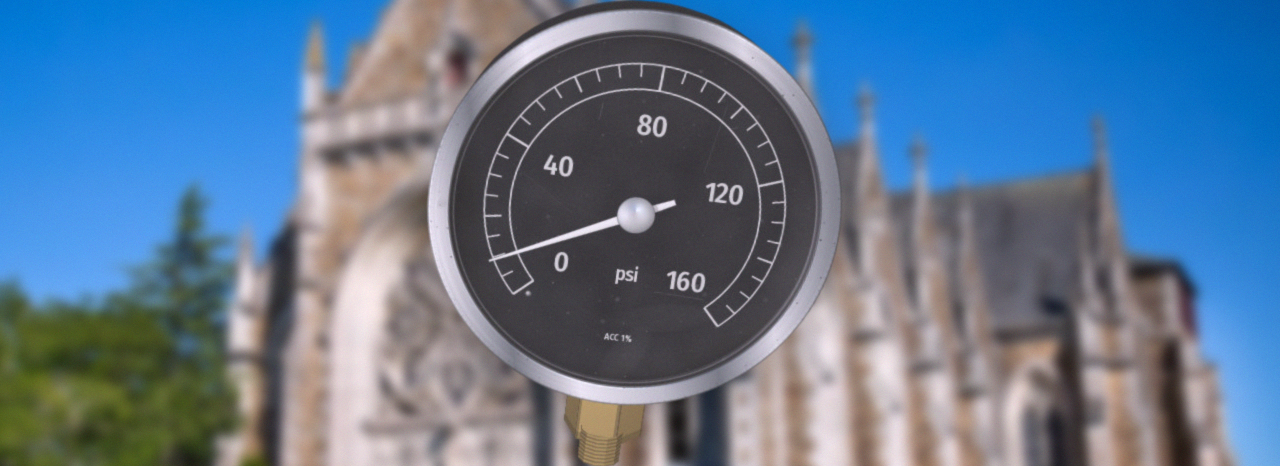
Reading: {"value": 10, "unit": "psi"}
